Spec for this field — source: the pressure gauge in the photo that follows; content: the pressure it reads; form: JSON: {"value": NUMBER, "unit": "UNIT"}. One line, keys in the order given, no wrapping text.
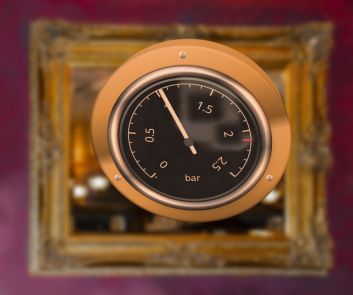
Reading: {"value": 1.05, "unit": "bar"}
